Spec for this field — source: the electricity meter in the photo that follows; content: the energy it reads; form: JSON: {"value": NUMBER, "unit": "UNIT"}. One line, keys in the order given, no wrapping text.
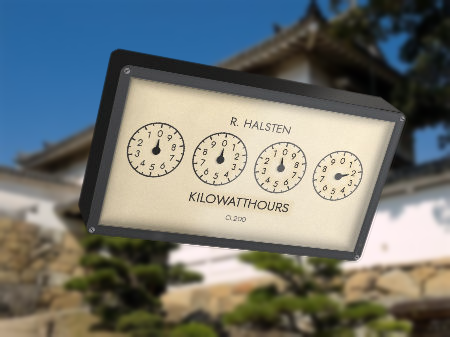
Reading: {"value": 2, "unit": "kWh"}
